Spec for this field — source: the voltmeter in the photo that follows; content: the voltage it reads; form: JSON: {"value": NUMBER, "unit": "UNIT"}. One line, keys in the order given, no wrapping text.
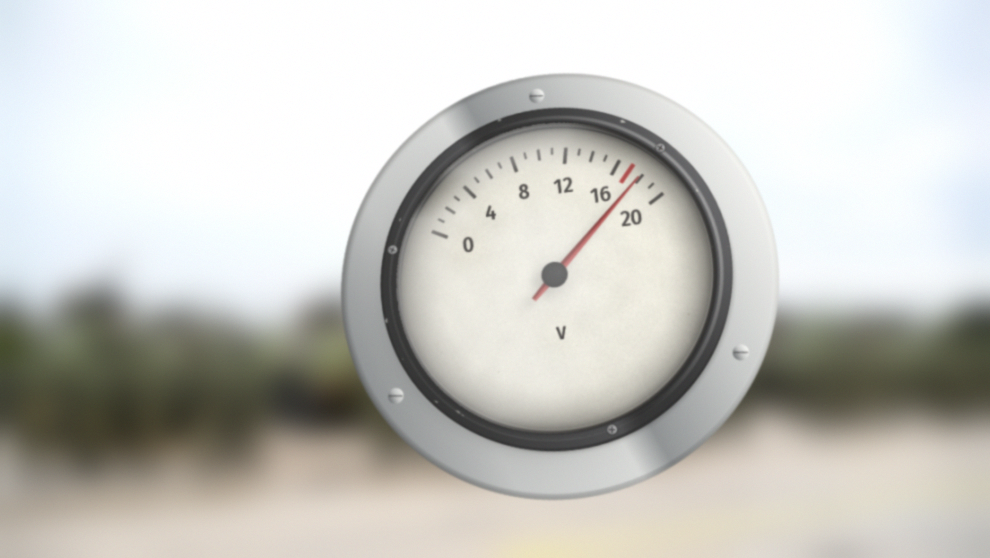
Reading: {"value": 18, "unit": "V"}
